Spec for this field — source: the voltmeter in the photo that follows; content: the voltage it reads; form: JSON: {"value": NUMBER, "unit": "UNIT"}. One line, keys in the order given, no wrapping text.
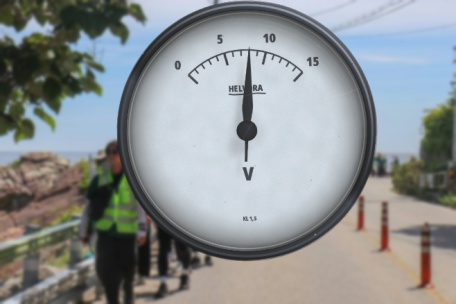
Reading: {"value": 8, "unit": "V"}
